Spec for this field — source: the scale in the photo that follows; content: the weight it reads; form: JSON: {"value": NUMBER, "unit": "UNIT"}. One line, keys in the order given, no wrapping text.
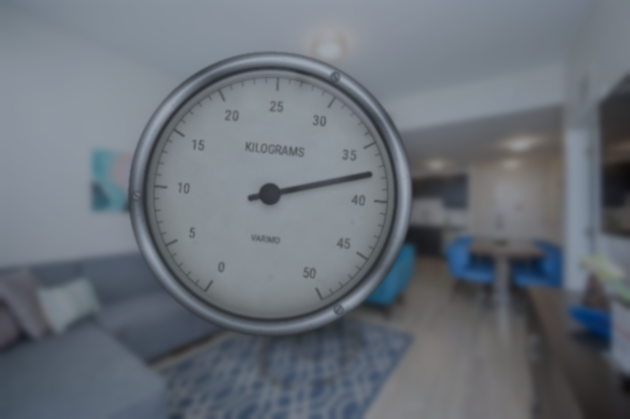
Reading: {"value": 37.5, "unit": "kg"}
